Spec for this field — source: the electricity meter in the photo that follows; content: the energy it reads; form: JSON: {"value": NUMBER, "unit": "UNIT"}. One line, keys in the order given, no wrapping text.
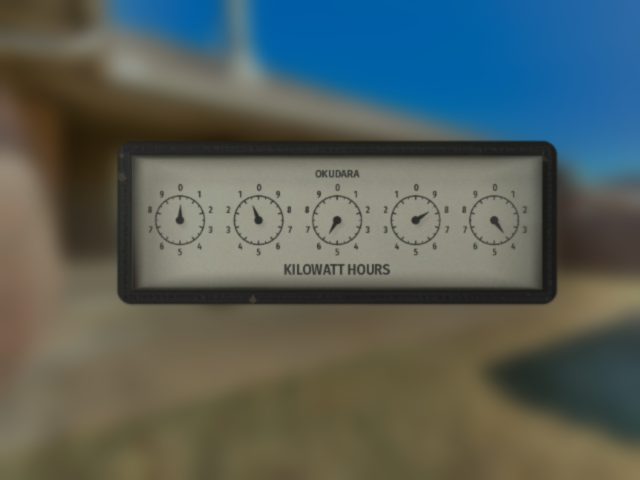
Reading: {"value": 584, "unit": "kWh"}
